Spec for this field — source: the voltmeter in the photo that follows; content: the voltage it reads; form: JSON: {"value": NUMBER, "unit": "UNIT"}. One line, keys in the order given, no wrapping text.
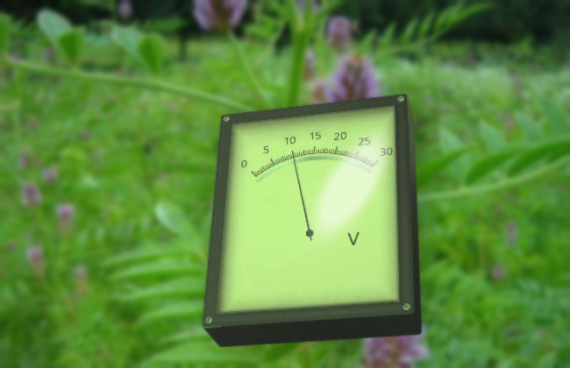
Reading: {"value": 10, "unit": "V"}
